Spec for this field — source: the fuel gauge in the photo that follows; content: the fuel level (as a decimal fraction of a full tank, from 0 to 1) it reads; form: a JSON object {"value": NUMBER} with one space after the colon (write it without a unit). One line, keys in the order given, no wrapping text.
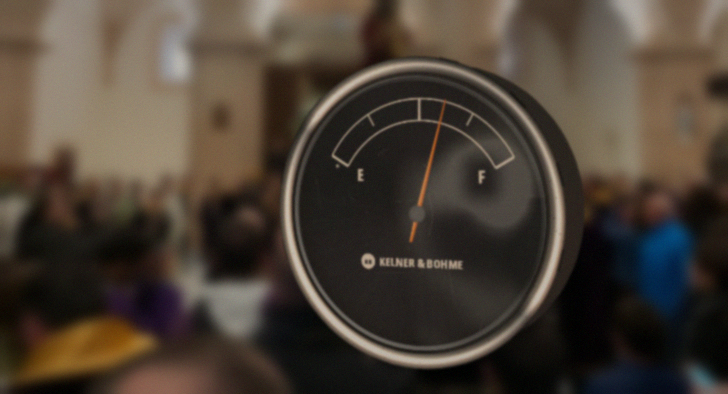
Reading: {"value": 0.625}
